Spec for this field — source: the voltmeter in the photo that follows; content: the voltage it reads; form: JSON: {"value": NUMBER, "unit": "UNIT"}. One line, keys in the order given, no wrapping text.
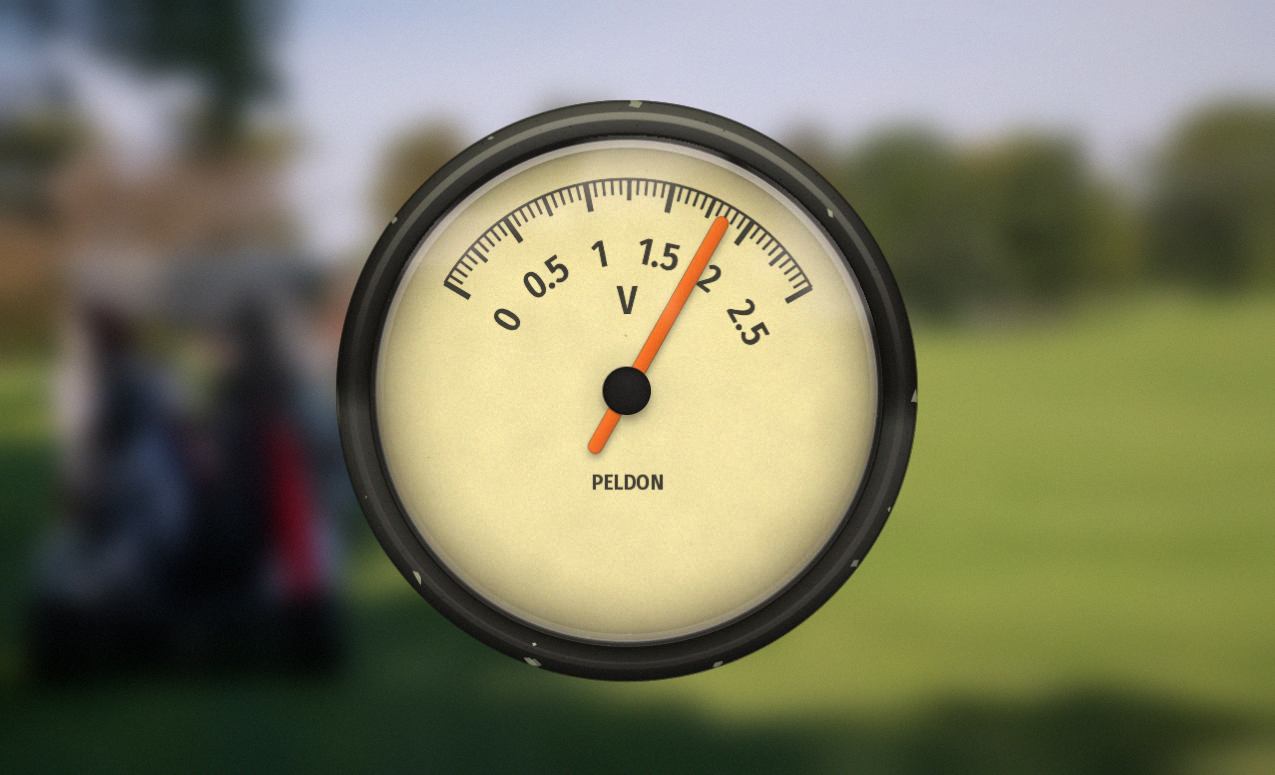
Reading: {"value": 1.85, "unit": "V"}
